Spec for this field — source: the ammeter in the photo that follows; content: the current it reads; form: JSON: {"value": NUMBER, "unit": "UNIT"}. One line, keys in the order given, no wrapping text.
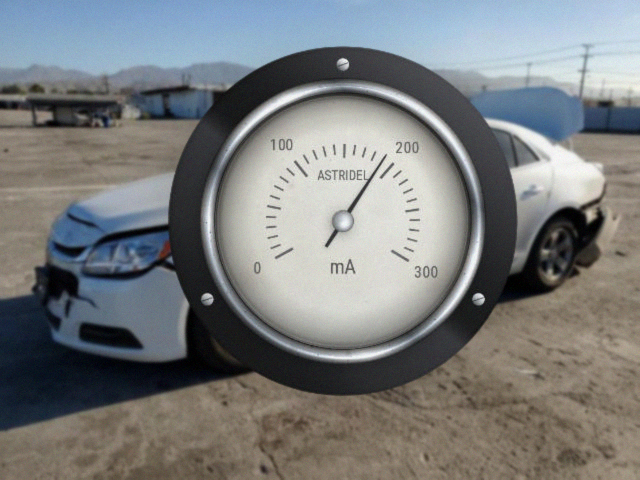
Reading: {"value": 190, "unit": "mA"}
